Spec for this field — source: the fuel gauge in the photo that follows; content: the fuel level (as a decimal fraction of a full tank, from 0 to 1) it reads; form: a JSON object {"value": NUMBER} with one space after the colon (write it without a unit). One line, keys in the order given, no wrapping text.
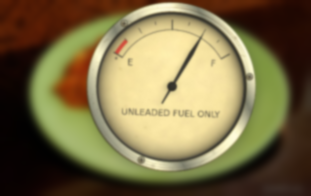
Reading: {"value": 0.75}
